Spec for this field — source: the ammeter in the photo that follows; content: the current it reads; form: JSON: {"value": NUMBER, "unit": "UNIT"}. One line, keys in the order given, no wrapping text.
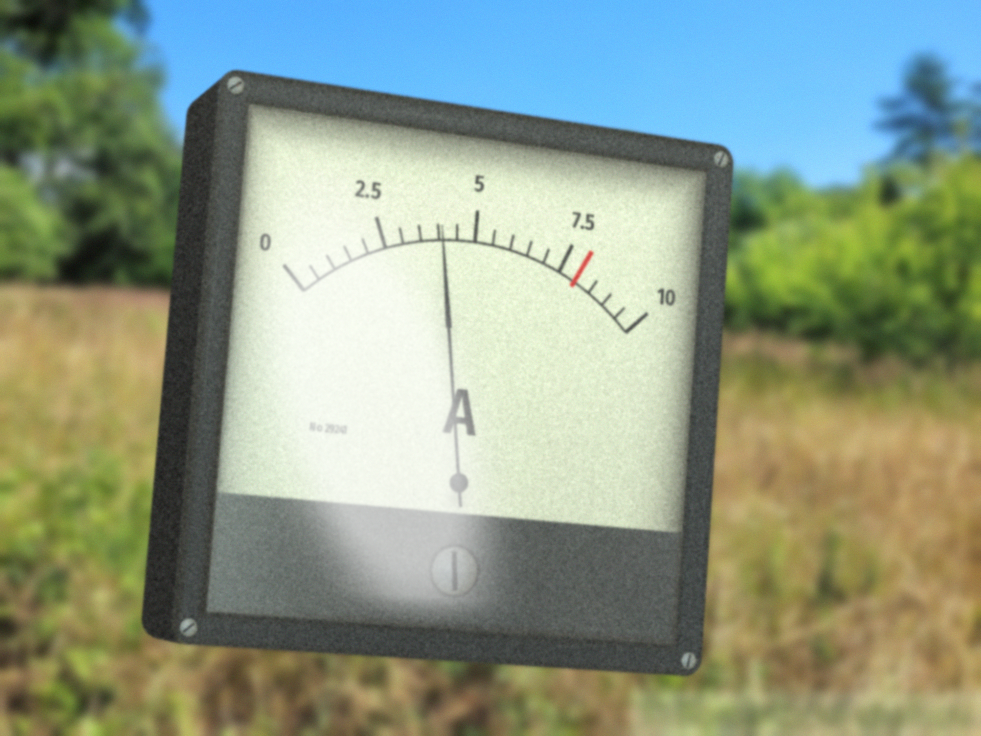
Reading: {"value": 4, "unit": "A"}
